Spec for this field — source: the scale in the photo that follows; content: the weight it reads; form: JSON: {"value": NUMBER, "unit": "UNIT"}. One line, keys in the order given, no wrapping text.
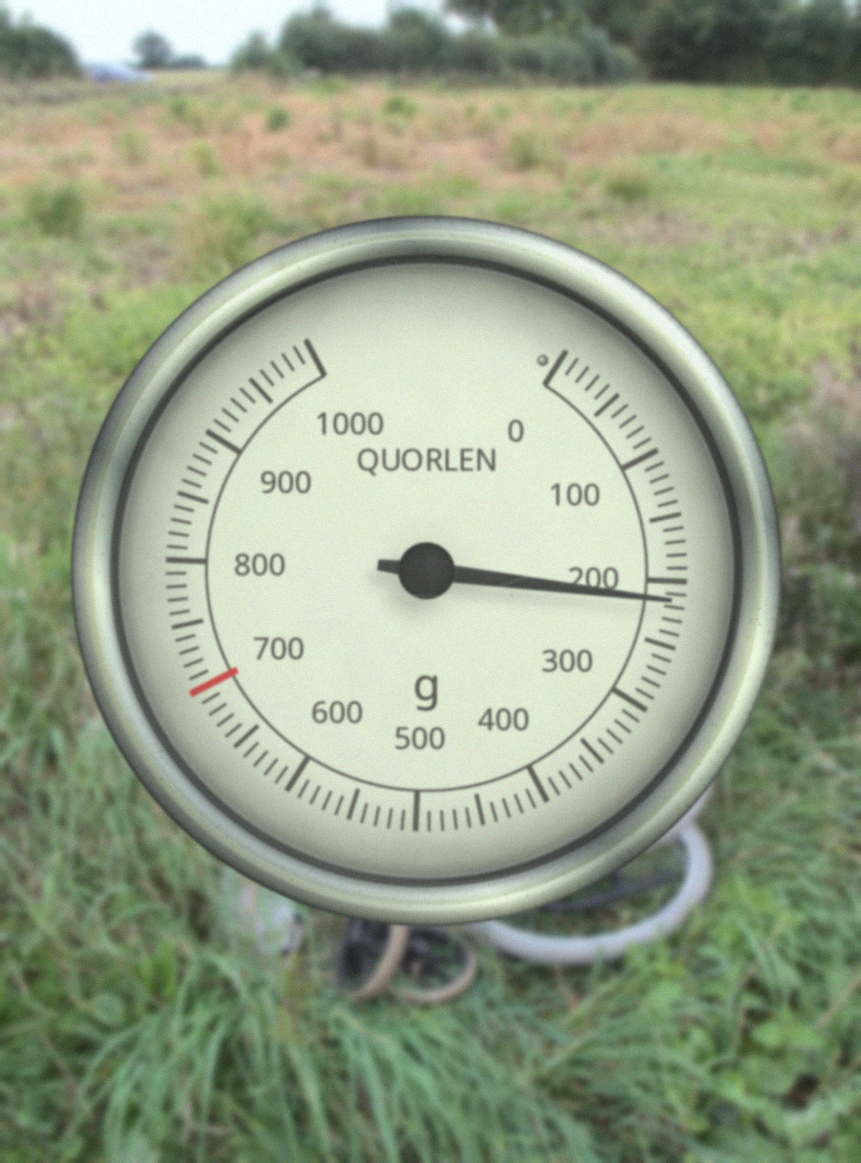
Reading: {"value": 215, "unit": "g"}
